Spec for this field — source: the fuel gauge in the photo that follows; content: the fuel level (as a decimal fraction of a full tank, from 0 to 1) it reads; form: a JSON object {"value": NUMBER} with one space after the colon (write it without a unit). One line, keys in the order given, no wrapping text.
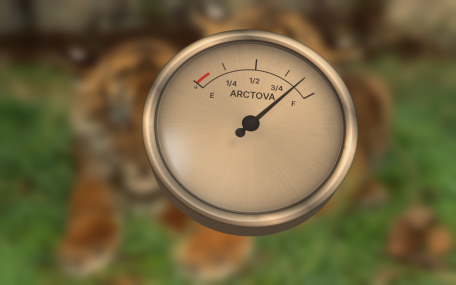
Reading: {"value": 0.875}
